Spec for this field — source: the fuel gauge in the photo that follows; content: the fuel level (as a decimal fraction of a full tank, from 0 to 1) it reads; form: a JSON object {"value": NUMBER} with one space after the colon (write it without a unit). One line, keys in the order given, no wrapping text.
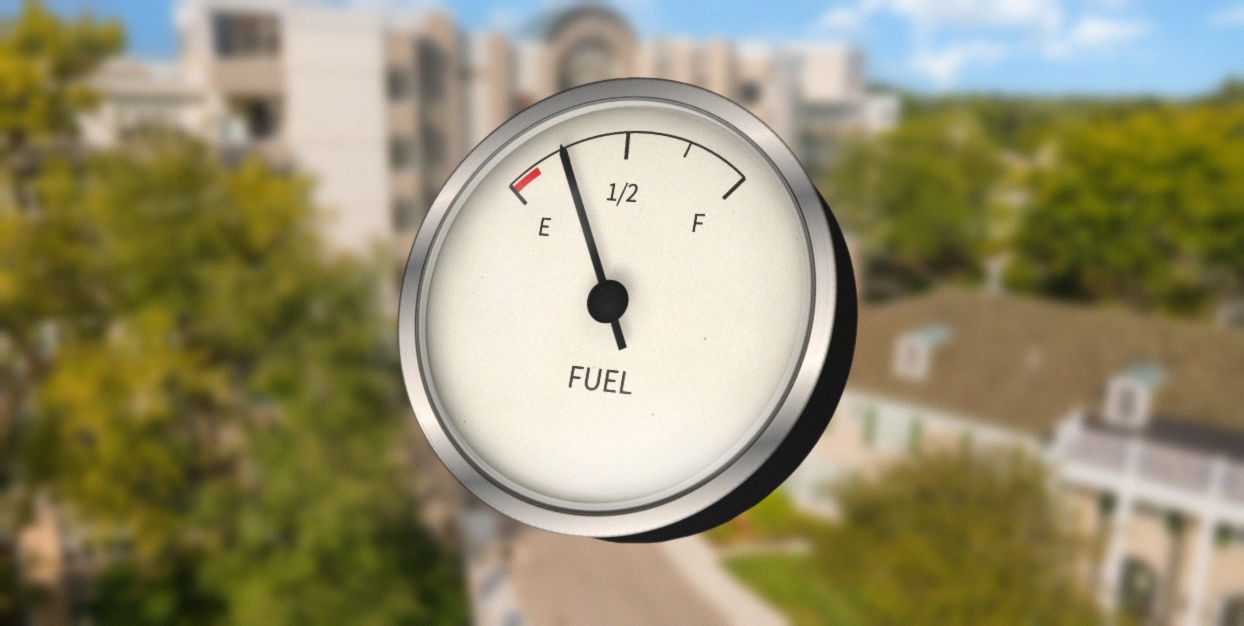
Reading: {"value": 0.25}
